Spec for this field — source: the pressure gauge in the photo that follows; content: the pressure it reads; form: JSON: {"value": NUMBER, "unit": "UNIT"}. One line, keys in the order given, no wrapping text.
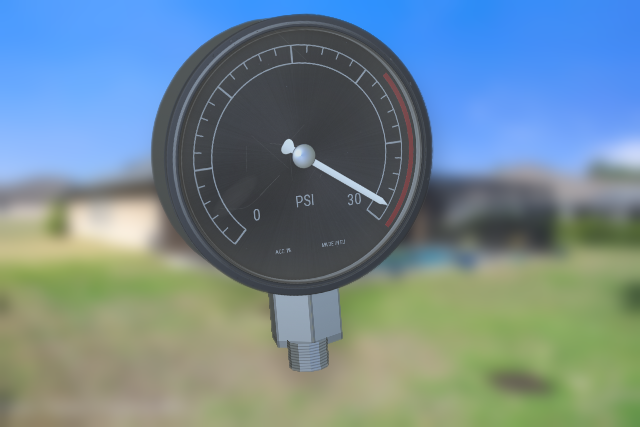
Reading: {"value": 29, "unit": "psi"}
